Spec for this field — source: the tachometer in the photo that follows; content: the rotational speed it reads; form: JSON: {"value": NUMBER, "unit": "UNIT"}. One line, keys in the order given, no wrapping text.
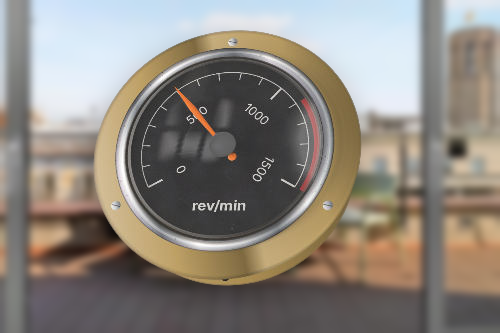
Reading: {"value": 500, "unit": "rpm"}
